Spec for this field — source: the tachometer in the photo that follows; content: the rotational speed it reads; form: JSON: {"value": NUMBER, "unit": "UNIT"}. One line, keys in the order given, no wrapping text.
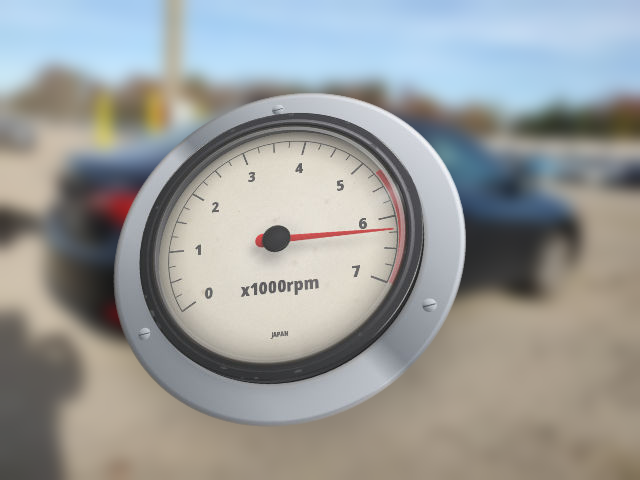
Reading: {"value": 6250, "unit": "rpm"}
